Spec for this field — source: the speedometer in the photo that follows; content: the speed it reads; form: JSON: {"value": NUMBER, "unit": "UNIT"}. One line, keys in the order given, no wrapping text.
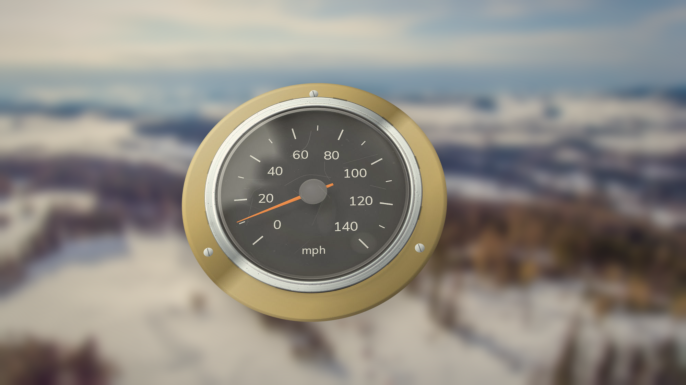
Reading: {"value": 10, "unit": "mph"}
